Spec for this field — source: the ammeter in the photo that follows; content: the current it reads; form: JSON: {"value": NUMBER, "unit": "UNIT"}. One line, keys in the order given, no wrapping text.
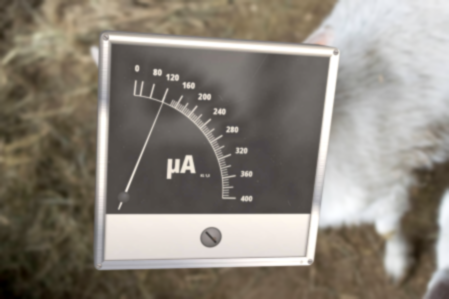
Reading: {"value": 120, "unit": "µA"}
